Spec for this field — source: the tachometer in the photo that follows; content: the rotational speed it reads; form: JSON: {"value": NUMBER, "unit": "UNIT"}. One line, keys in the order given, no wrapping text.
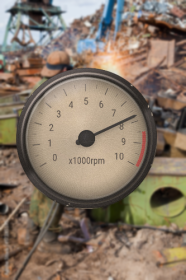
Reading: {"value": 7750, "unit": "rpm"}
